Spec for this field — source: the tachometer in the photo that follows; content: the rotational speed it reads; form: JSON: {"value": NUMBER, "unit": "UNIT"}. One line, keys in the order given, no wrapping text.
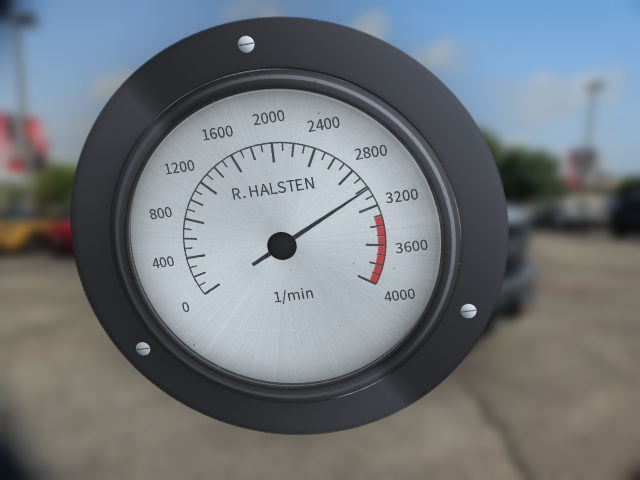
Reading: {"value": 3000, "unit": "rpm"}
